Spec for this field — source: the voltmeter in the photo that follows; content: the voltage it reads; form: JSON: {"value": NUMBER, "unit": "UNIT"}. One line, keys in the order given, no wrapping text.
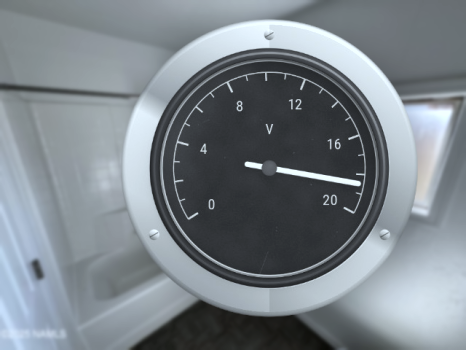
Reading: {"value": 18.5, "unit": "V"}
